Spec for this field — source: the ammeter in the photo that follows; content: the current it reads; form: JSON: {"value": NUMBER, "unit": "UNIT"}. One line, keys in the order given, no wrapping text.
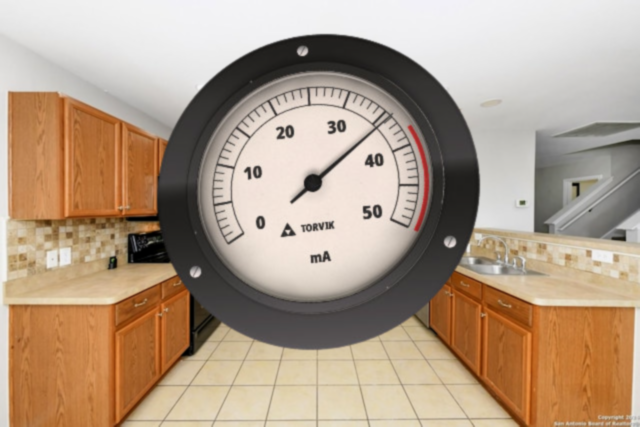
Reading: {"value": 36, "unit": "mA"}
